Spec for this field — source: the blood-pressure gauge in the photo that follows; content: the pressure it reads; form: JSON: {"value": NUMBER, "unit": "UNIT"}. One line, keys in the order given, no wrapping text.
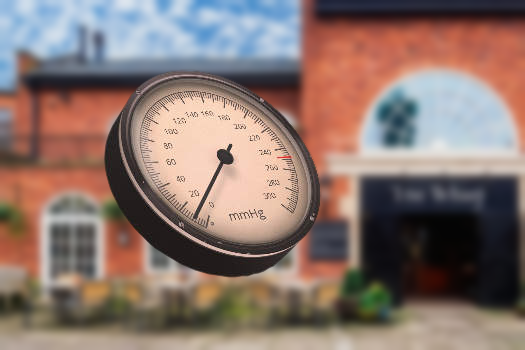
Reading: {"value": 10, "unit": "mmHg"}
